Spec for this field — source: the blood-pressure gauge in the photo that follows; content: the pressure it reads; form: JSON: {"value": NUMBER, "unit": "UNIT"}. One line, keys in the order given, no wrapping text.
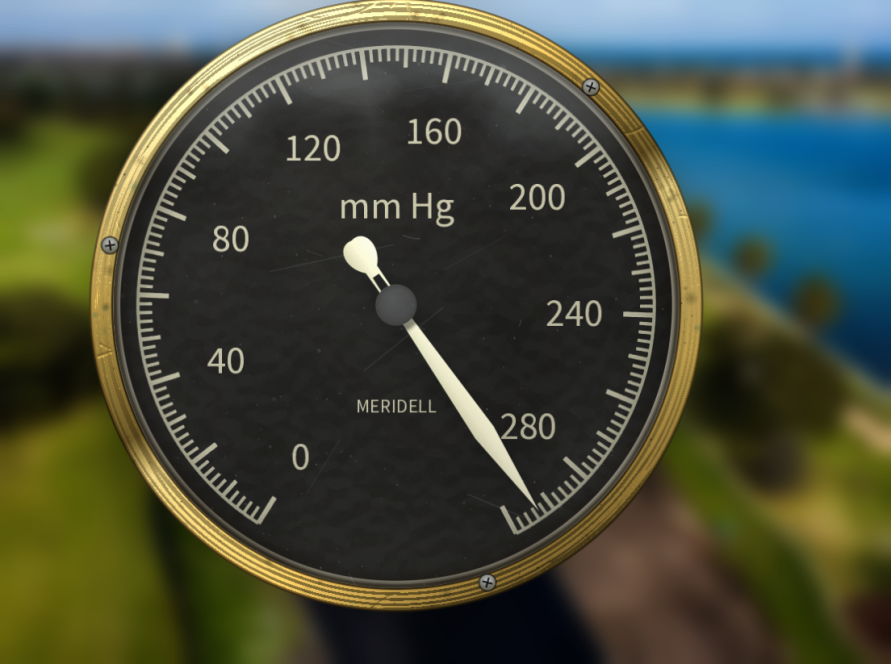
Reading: {"value": 293, "unit": "mmHg"}
